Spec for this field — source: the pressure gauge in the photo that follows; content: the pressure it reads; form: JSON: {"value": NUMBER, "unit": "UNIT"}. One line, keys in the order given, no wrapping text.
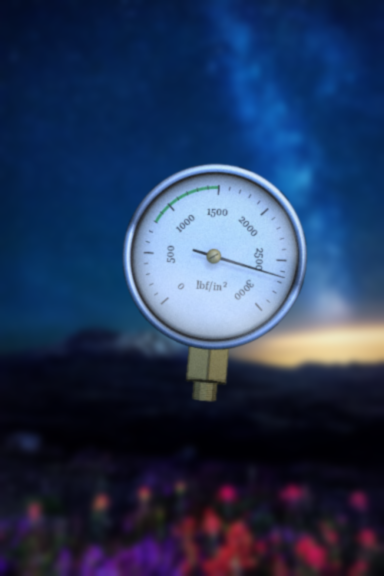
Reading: {"value": 2650, "unit": "psi"}
